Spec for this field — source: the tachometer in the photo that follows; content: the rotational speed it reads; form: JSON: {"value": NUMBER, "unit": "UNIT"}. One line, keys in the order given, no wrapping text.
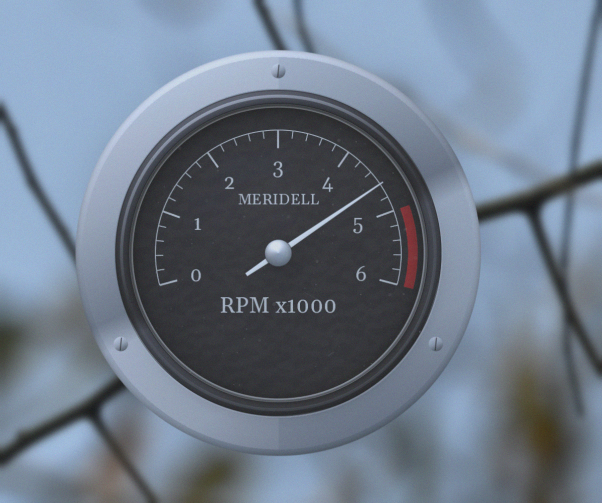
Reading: {"value": 4600, "unit": "rpm"}
